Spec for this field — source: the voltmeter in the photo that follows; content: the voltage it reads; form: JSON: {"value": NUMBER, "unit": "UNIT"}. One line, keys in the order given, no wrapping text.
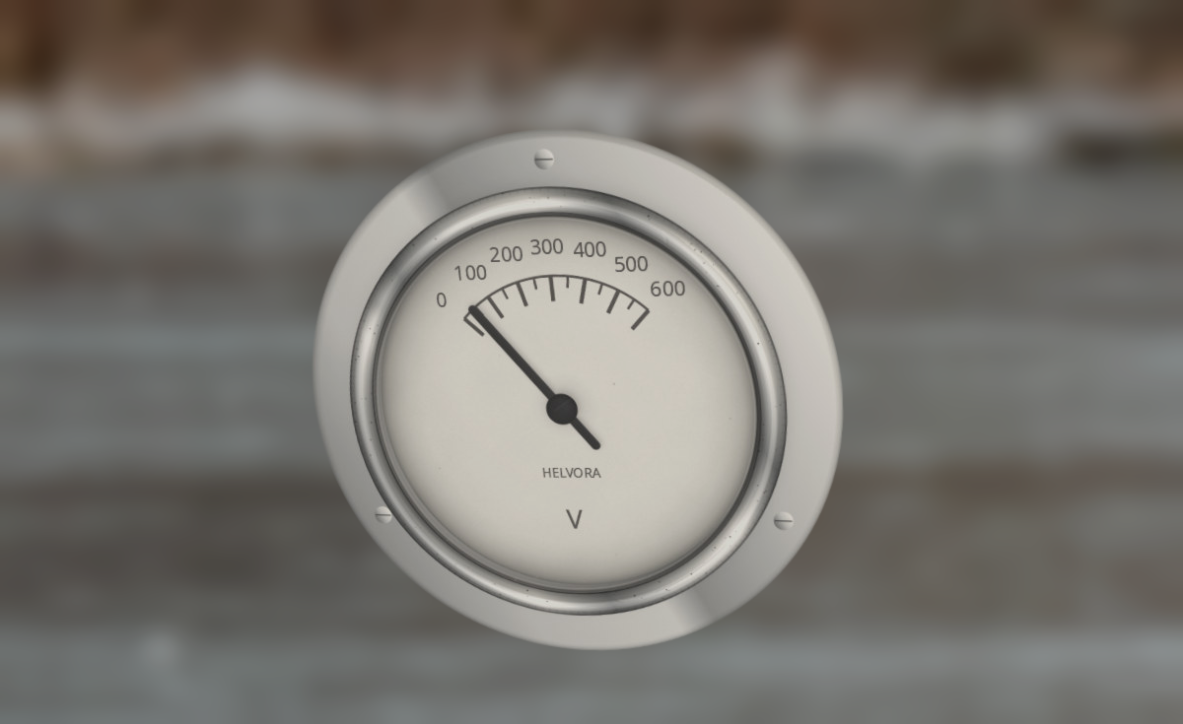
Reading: {"value": 50, "unit": "V"}
